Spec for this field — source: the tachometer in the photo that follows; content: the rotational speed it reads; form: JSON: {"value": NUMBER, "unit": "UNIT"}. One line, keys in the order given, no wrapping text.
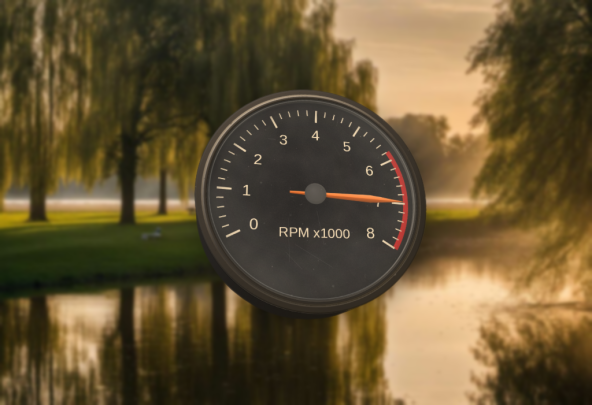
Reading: {"value": 7000, "unit": "rpm"}
